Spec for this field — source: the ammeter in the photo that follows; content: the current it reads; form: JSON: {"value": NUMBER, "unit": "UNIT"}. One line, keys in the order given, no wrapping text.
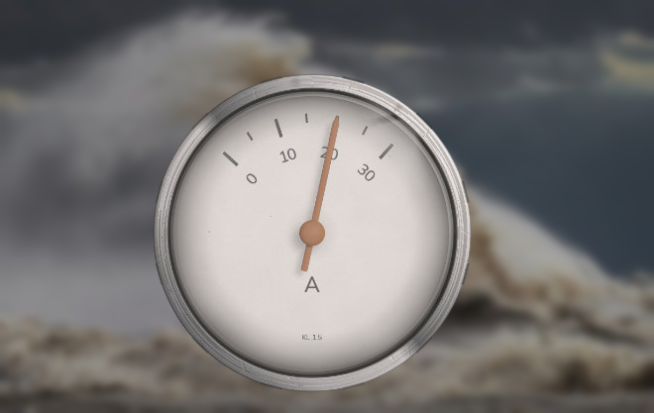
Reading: {"value": 20, "unit": "A"}
